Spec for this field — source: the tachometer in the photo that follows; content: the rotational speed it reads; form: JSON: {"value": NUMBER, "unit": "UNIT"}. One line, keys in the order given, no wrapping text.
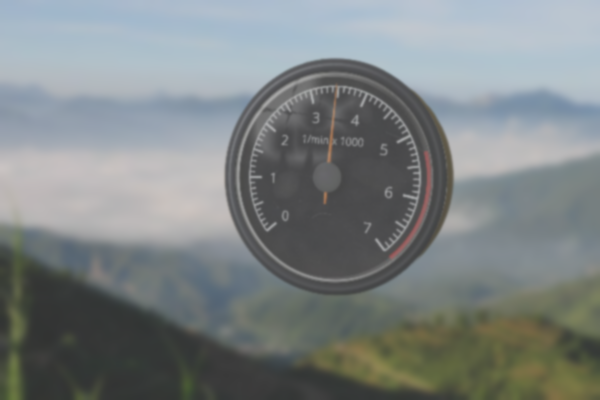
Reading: {"value": 3500, "unit": "rpm"}
